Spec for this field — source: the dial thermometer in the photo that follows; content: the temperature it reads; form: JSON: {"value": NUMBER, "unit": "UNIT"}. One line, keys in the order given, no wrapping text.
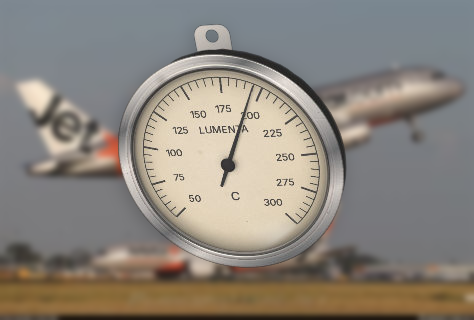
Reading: {"value": 195, "unit": "°C"}
